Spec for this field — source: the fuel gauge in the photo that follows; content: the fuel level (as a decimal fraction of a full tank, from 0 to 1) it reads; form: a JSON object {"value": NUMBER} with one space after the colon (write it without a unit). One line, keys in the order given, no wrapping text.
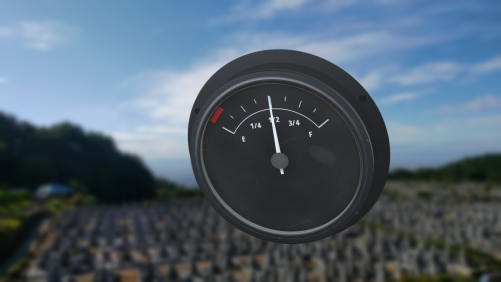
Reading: {"value": 0.5}
